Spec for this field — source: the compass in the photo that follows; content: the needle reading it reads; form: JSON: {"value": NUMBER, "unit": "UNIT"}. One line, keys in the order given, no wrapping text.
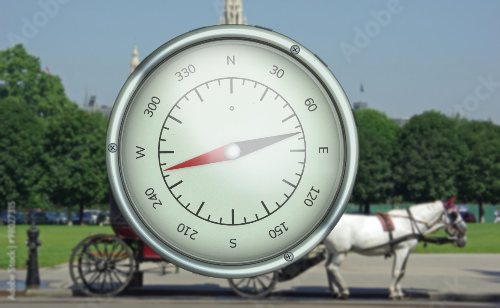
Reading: {"value": 255, "unit": "°"}
